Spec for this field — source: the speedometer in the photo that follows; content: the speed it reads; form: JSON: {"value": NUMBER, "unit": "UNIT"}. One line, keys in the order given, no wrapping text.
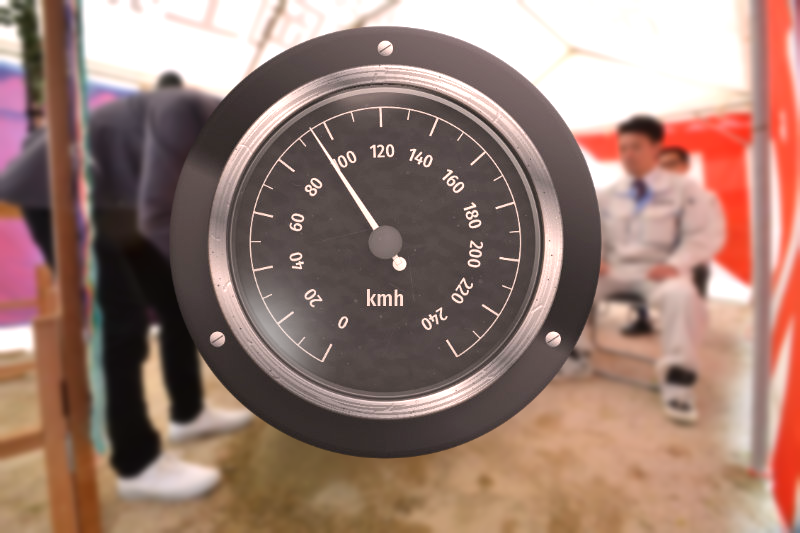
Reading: {"value": 95, "unit": "km/h"}
